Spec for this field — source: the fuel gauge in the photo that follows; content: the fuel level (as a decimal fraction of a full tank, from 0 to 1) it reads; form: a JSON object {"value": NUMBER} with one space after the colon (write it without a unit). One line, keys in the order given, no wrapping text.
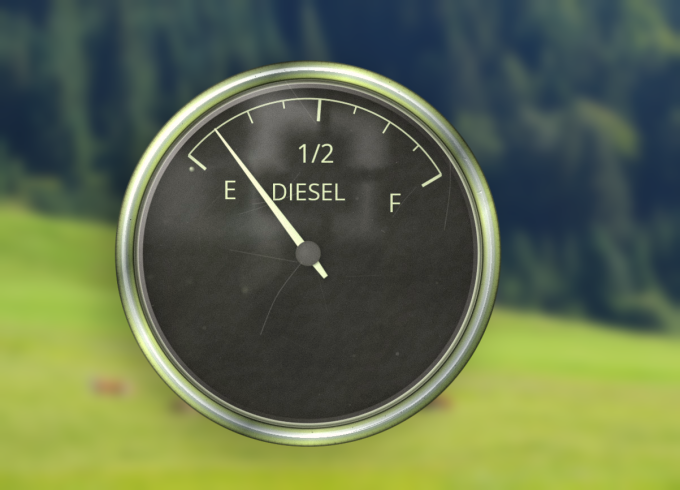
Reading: {"value": 0.125}
